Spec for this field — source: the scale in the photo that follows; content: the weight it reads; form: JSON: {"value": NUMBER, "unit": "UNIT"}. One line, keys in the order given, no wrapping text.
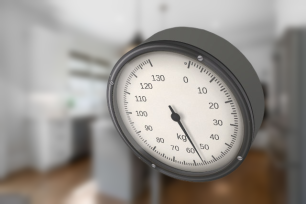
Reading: {"value": 55, "unit": "kg"}
